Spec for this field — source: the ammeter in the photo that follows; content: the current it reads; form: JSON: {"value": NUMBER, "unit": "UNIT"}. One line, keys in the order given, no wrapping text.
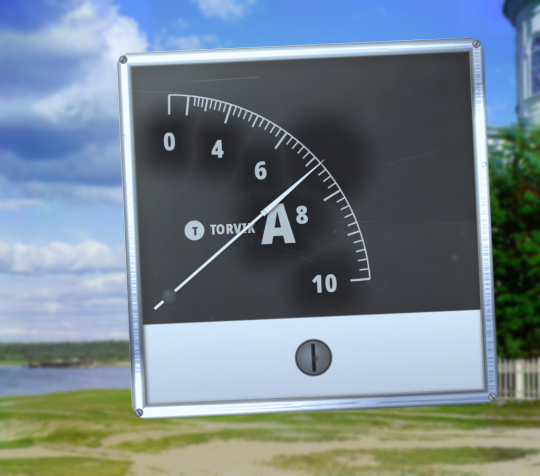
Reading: {"value": 7.2, "unit": "A"}
